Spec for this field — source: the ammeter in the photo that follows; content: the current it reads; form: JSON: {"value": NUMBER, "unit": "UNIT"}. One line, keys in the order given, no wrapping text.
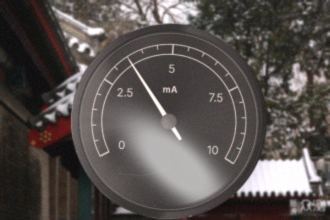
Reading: {"value": 3.5, "unit": "mA"}
